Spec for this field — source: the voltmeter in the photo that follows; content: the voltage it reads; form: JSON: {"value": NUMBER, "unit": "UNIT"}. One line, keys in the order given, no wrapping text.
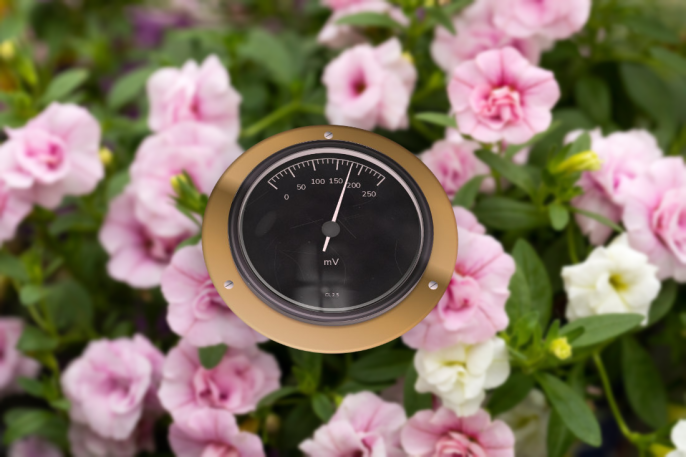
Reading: {"value": 180, "unit": "mV"}
